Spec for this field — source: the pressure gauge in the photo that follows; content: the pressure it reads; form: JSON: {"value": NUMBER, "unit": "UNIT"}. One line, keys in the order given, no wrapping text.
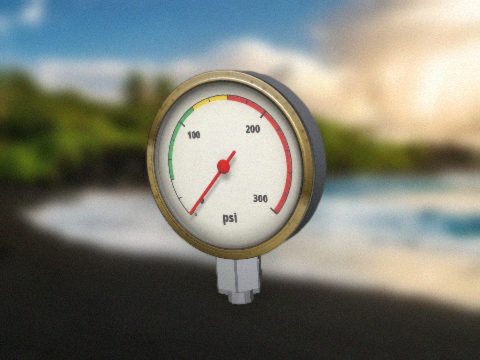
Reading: {"value": 0, "unit": "psi"}
